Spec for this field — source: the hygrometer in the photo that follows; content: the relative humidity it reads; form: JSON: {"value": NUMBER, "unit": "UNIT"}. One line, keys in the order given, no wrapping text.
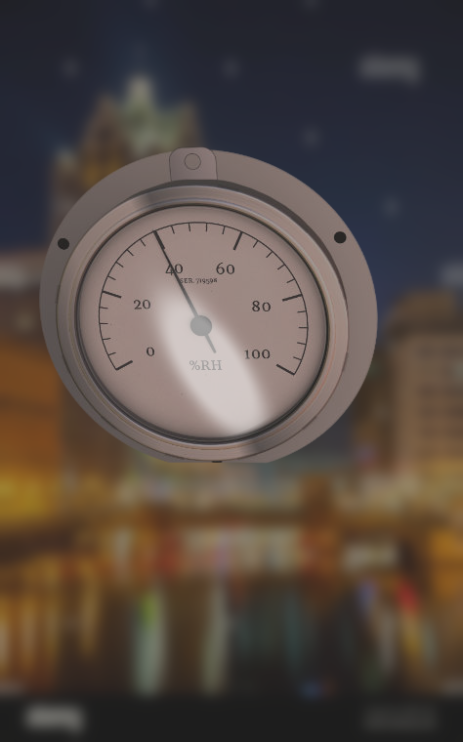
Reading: {"value": 40, "unit": "%"}
